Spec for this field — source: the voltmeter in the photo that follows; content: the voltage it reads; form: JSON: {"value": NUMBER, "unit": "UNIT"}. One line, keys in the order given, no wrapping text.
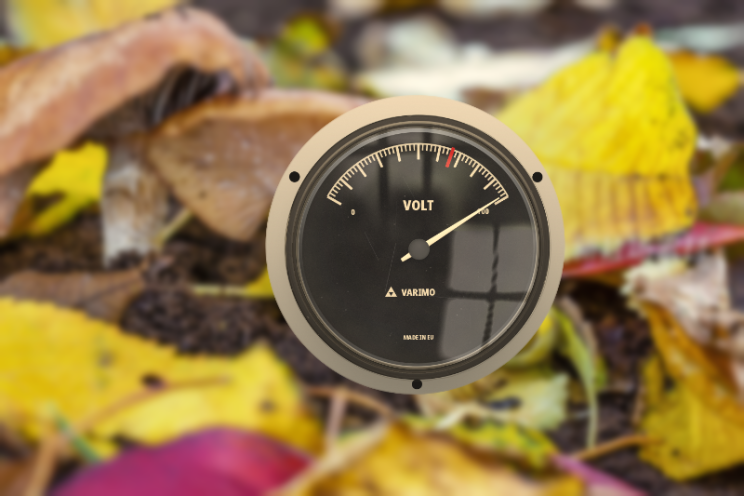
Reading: {"value": 98, "unit": "V"}
